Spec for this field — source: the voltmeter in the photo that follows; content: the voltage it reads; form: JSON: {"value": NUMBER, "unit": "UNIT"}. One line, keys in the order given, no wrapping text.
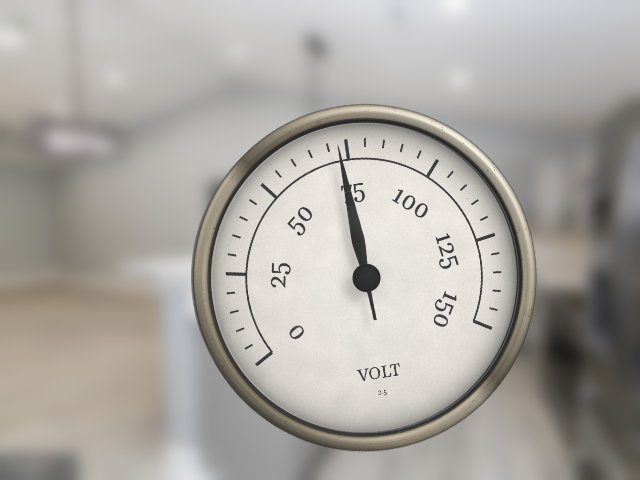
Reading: {"value": 72.5, "unit": "V"}
